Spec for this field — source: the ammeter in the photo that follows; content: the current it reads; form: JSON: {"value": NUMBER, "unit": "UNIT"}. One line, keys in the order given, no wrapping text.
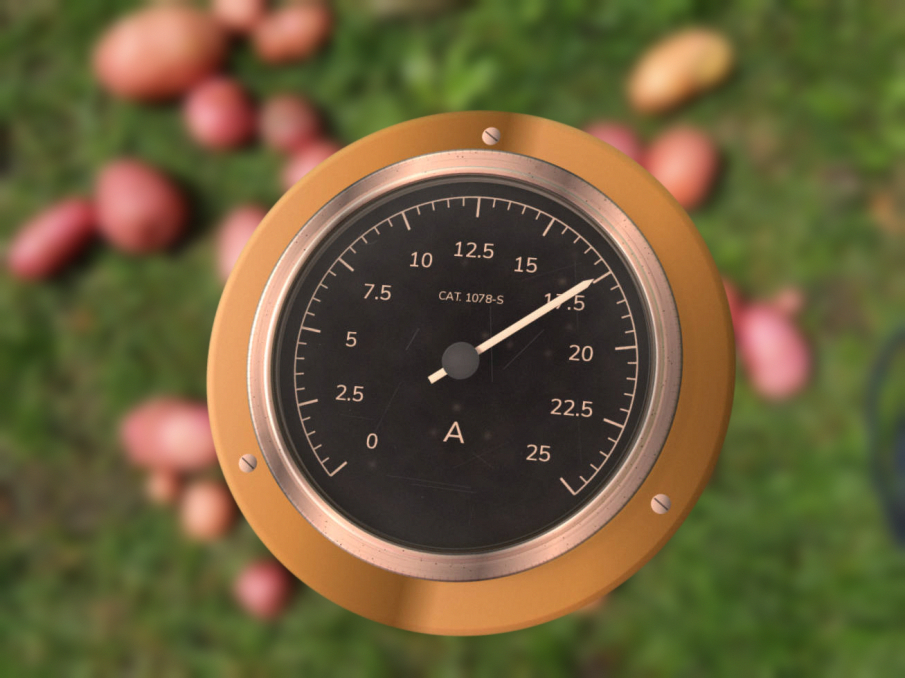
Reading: {"value": 17.5, "unit": "A"}
